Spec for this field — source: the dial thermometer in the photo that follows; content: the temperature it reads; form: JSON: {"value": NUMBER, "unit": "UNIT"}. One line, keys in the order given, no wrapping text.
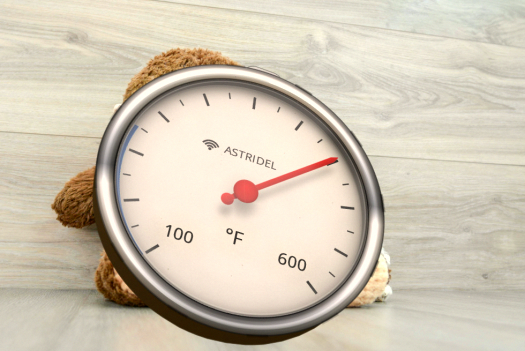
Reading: {"value": 450, "unit": "°F"}
